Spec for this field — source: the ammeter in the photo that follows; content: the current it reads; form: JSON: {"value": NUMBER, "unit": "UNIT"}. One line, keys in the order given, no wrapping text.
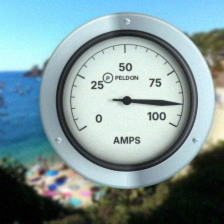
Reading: {"value": 90, "unit": "A"}
